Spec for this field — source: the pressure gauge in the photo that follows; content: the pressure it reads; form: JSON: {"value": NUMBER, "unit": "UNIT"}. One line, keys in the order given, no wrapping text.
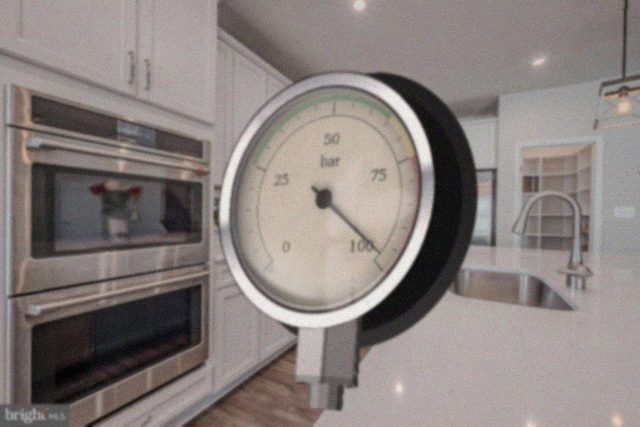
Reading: {"value": 97.5, "unit": "bar"}
